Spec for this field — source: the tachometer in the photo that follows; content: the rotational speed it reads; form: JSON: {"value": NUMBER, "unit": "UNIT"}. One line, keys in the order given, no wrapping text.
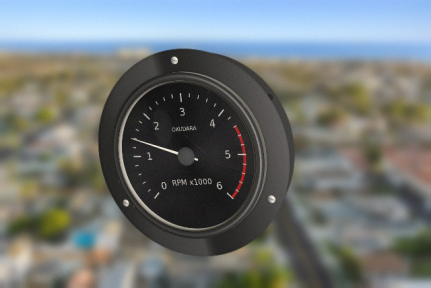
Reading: {"value": 1400, "unit": "rpm"}
